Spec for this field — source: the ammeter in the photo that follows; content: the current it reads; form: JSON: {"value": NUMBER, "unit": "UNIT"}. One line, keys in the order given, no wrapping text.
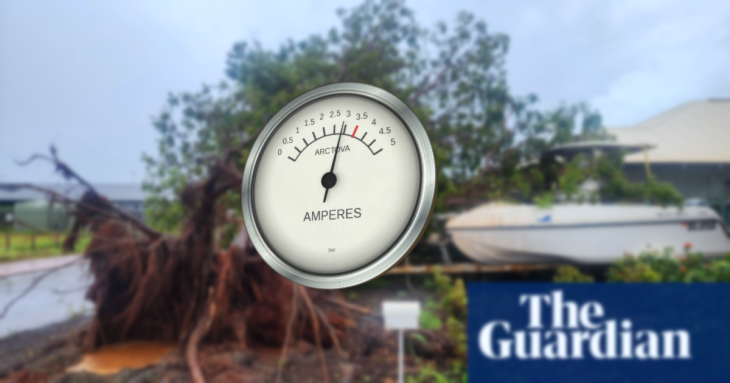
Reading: {"value": 3, "unit": "A"}
